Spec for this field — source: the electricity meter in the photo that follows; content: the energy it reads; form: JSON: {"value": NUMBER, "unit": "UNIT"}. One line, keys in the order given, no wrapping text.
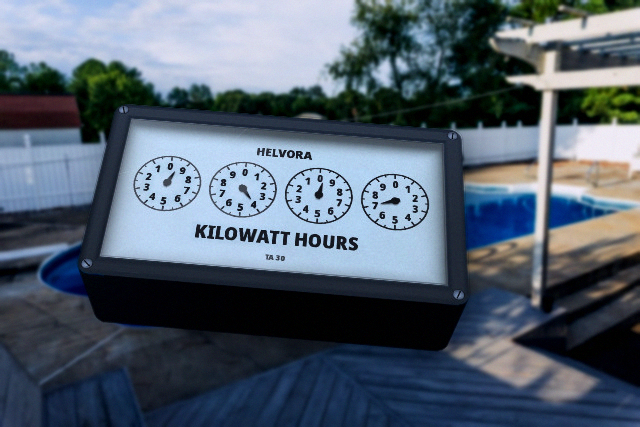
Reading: {"value": 9397, "unit": "kWh"}
